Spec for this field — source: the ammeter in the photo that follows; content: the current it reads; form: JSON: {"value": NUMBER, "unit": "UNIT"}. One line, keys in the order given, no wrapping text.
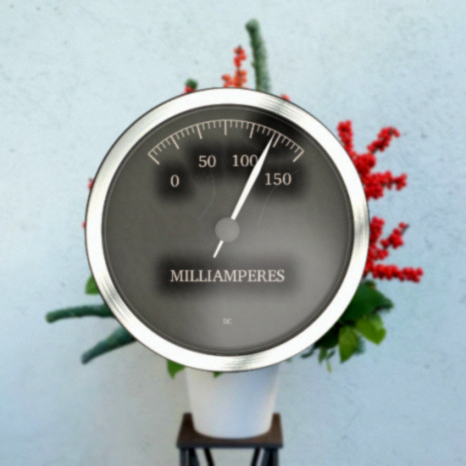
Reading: {"value": 120, "unit": "mA"}
